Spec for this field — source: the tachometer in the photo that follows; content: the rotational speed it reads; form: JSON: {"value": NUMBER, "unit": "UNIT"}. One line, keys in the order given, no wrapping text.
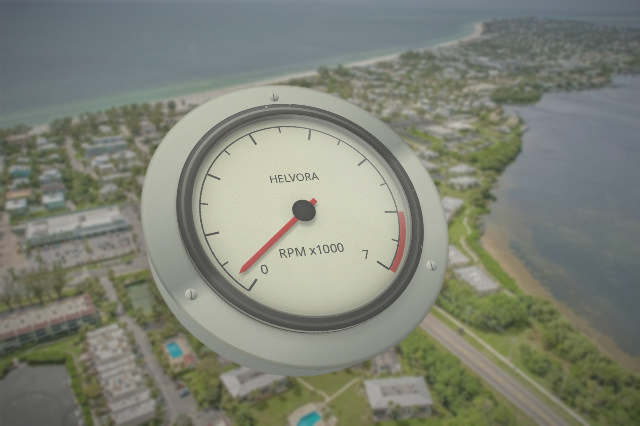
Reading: {"value": 250, "unit": "rpm"}
